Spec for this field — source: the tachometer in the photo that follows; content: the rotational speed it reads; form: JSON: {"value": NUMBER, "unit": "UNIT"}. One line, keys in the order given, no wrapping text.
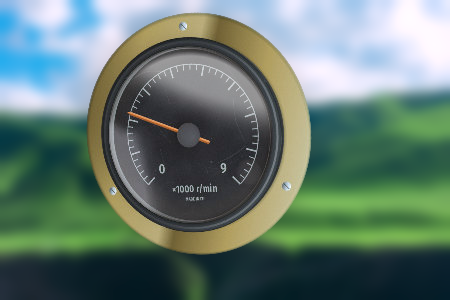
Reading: {"value": 2200, "unit": "rpm"}
